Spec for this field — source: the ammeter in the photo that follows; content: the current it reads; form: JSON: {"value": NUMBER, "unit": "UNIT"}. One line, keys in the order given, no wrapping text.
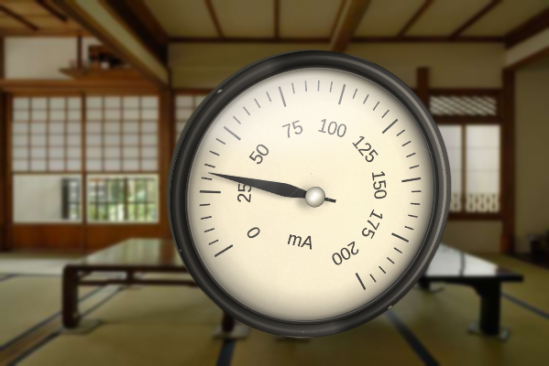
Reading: {"value": 32.5, "unit": "mA"}
